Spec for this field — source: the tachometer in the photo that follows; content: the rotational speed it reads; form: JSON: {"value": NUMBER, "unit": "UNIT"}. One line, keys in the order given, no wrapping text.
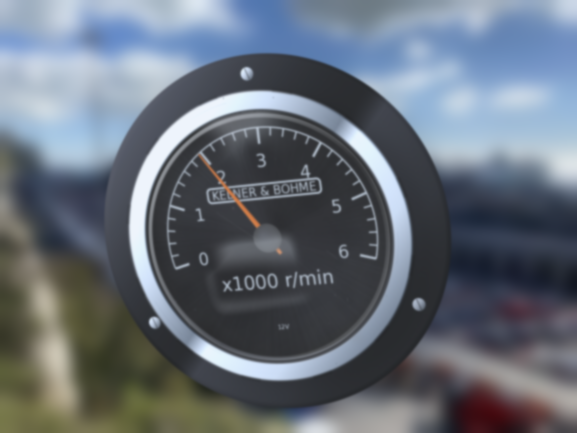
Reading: {"value": 2000, "unit": "rpm"}
